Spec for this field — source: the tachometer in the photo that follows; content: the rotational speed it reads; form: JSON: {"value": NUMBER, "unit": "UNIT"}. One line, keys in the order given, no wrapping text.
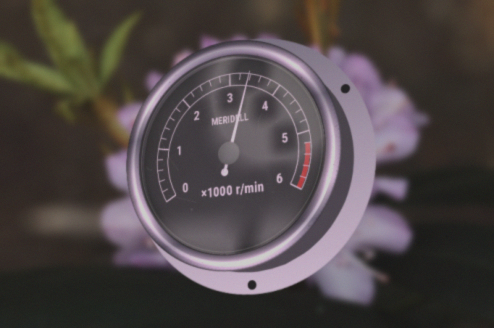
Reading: {"value": 3400, "unit": "rpm"}
